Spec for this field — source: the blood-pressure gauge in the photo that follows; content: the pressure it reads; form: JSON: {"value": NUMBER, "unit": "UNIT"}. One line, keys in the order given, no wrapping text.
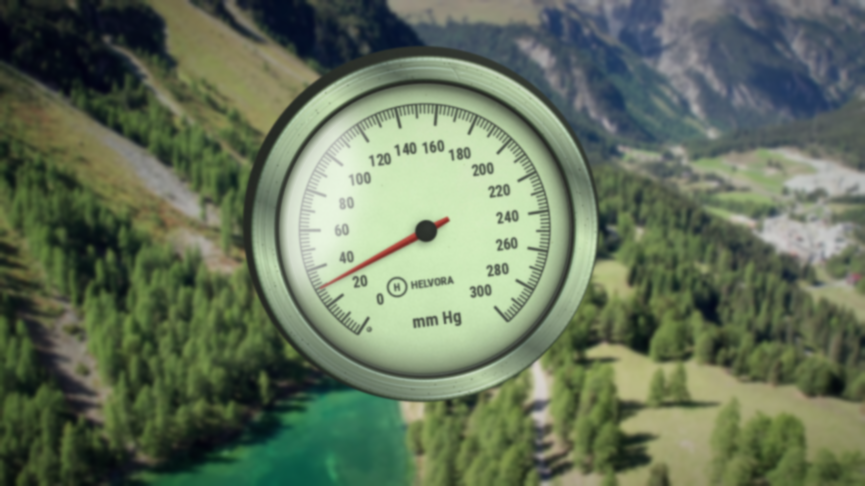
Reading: {"value": 30, "unit": "mmHg"}
